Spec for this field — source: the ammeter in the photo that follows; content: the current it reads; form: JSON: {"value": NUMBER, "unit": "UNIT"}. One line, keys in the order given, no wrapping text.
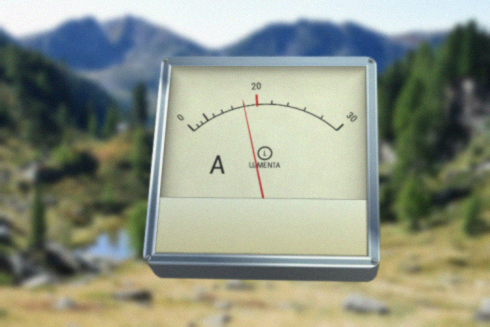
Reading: {"value": 18, "unit": "A"}
